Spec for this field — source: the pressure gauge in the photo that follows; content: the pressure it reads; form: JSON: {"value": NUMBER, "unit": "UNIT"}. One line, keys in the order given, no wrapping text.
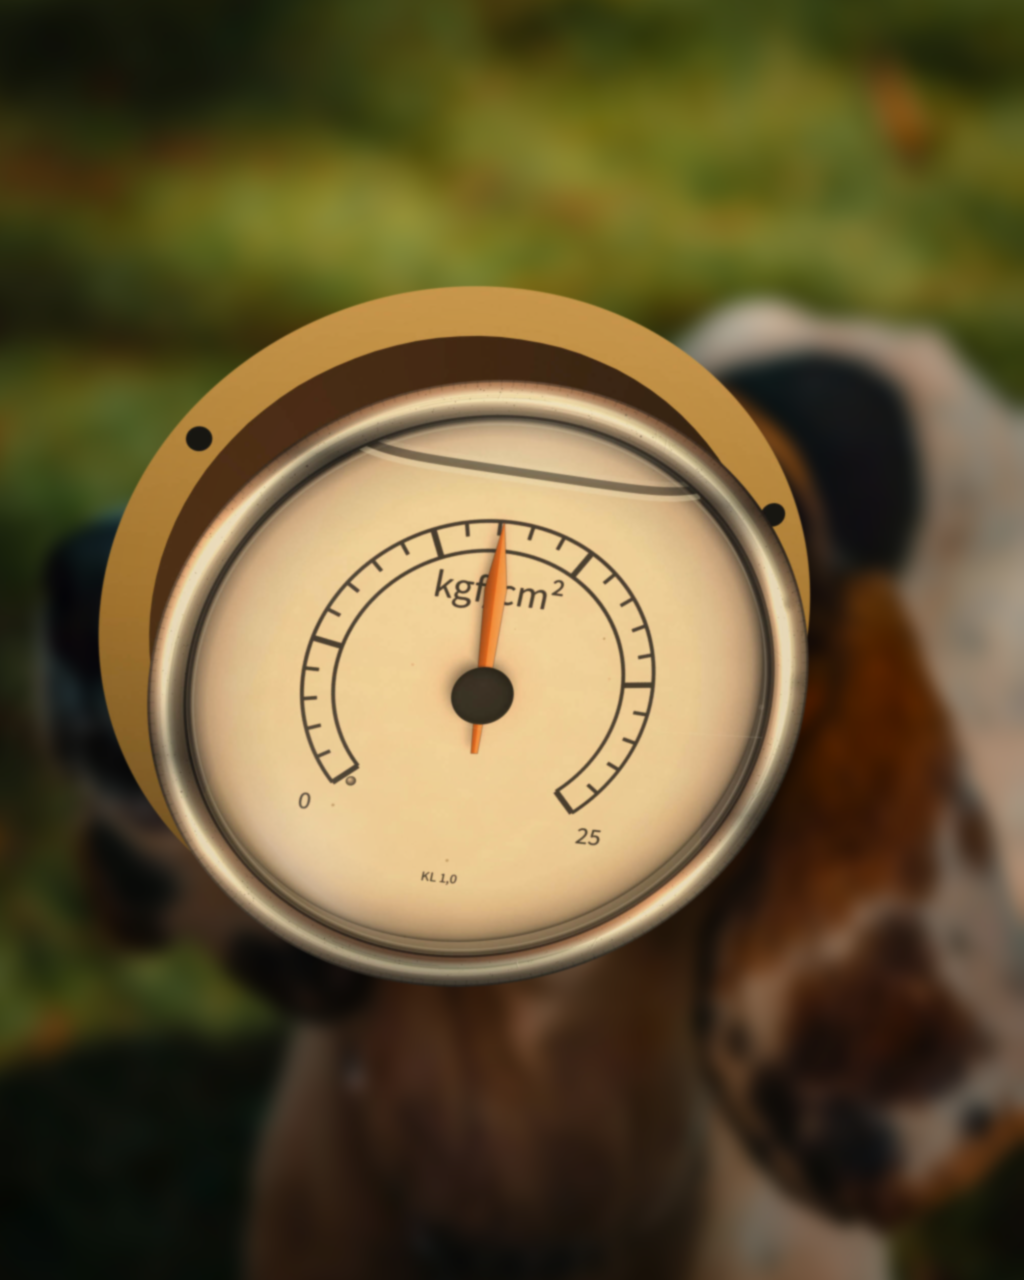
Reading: {"value": 12, "unit": "kg/cm²"}
